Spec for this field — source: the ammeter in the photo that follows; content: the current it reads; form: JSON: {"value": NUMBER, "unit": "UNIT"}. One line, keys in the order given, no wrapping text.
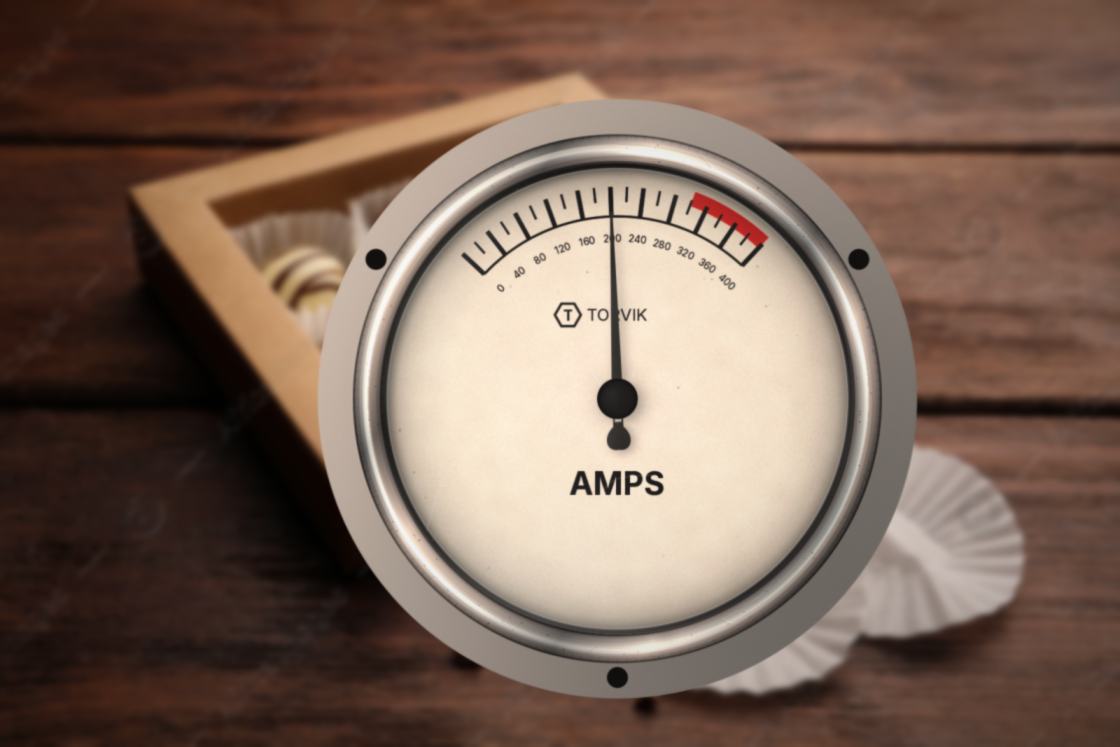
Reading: {"value": 200, "unit": "A"}
